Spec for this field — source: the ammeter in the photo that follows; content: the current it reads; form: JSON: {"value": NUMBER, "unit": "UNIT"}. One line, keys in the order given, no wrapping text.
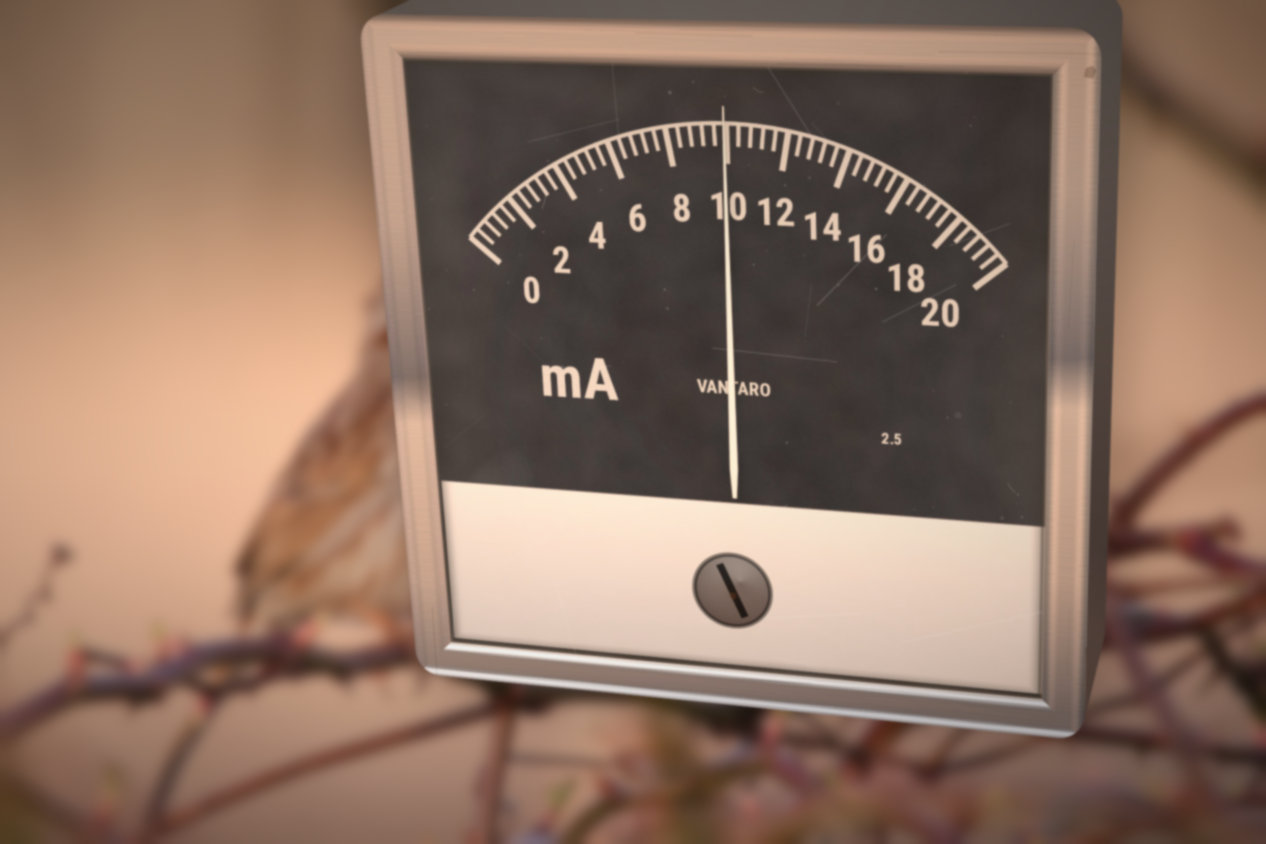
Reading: {"value": 10, "unit": "mA"}
